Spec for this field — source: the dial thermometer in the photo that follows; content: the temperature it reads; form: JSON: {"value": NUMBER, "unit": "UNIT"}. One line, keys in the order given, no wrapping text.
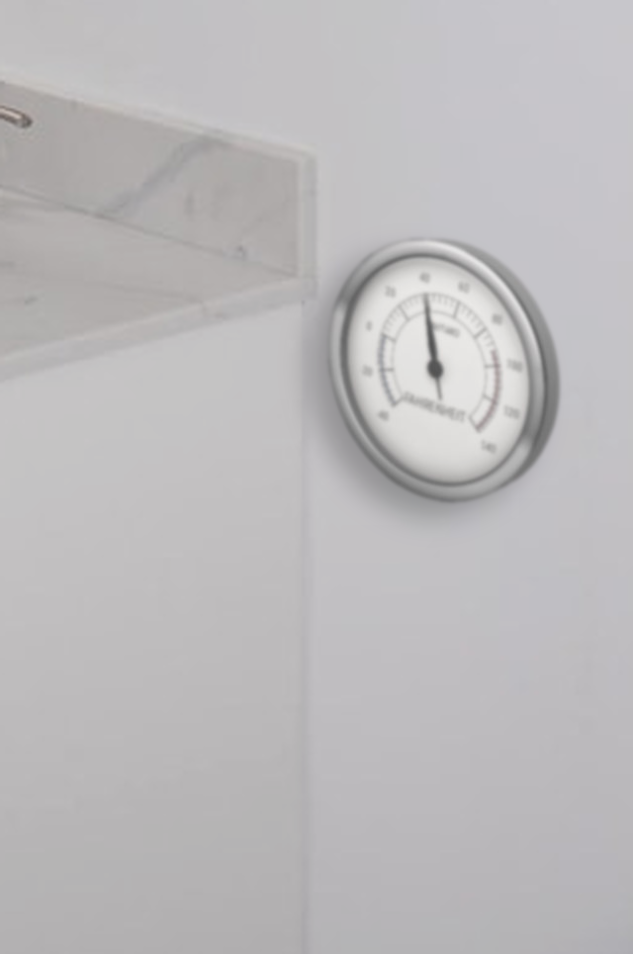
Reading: {"value": 40, "unit": "°F"}
